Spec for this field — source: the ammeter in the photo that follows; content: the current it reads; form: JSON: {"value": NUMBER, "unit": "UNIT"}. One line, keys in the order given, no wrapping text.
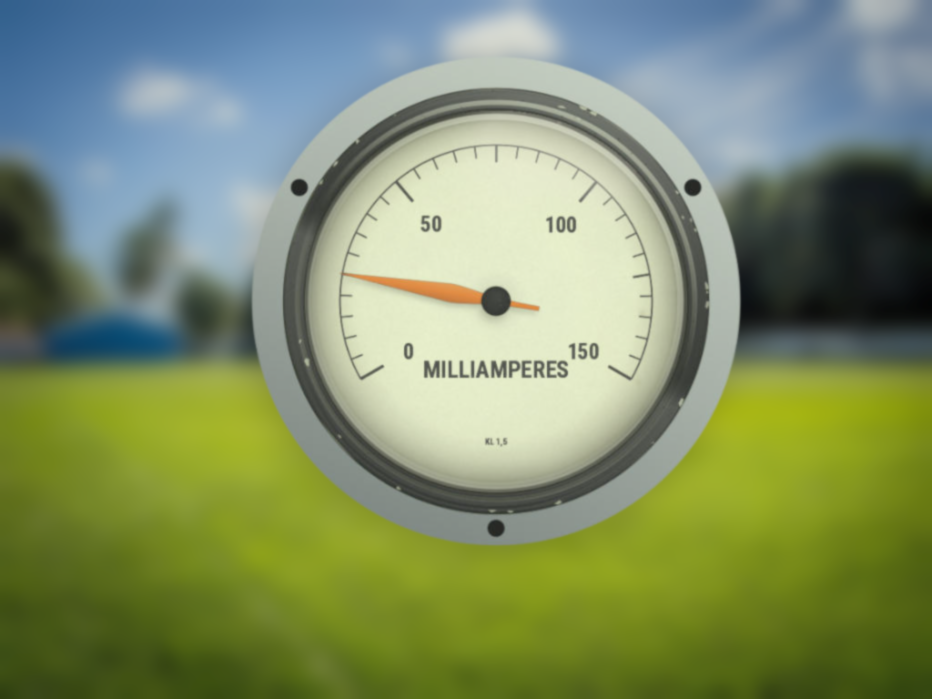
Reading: {"value": 25, "unit": "mA"}
